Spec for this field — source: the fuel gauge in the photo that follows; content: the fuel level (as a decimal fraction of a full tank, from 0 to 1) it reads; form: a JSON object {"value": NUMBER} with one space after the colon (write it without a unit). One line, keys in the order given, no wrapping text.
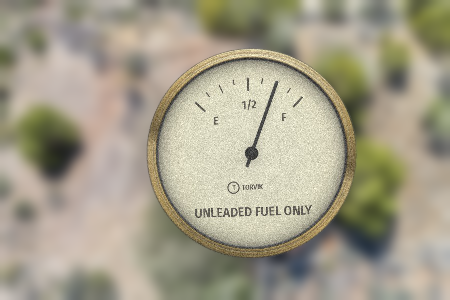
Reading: {"value": 0.75}
